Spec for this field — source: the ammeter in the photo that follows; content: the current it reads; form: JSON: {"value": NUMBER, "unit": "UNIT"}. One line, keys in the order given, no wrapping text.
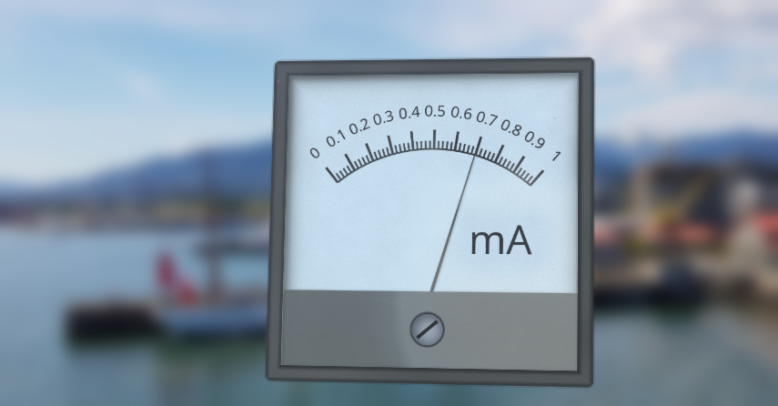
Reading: {"value": 0.7, "unit": "mA"}
